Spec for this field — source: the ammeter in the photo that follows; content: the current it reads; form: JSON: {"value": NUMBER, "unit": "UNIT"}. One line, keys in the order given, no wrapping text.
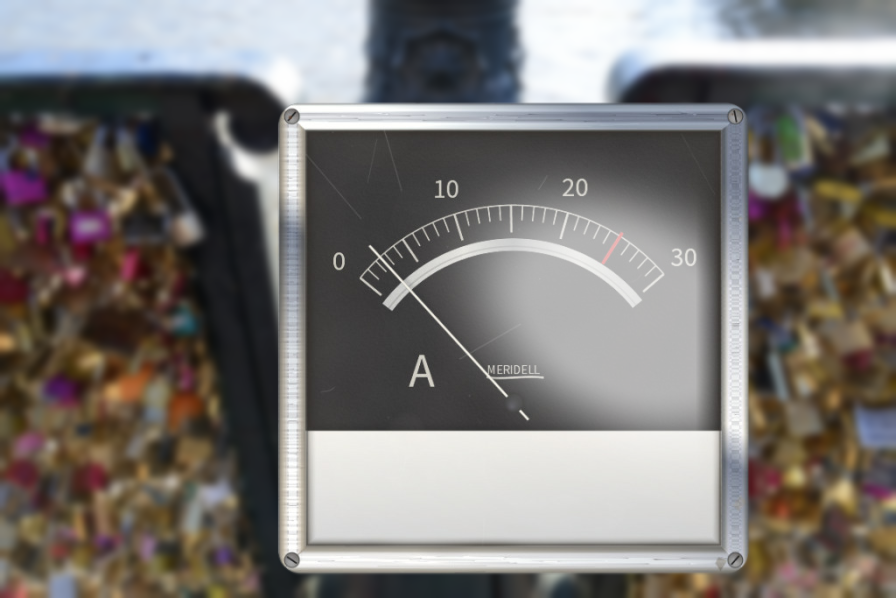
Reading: {"value": 2.5, "unit": "A"}
